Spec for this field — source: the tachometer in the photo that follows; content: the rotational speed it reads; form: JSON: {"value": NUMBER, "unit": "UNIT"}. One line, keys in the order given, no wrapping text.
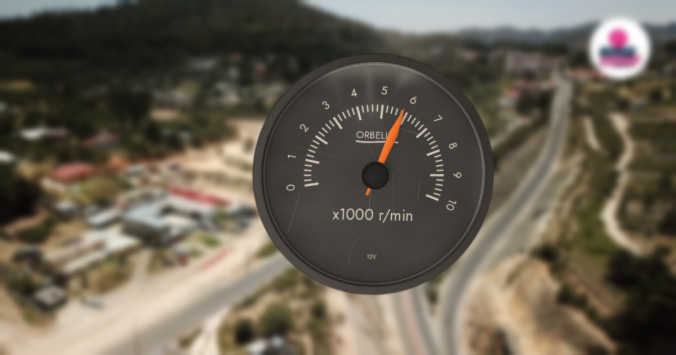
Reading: {"value": 5800, "unit": "rpm"}
